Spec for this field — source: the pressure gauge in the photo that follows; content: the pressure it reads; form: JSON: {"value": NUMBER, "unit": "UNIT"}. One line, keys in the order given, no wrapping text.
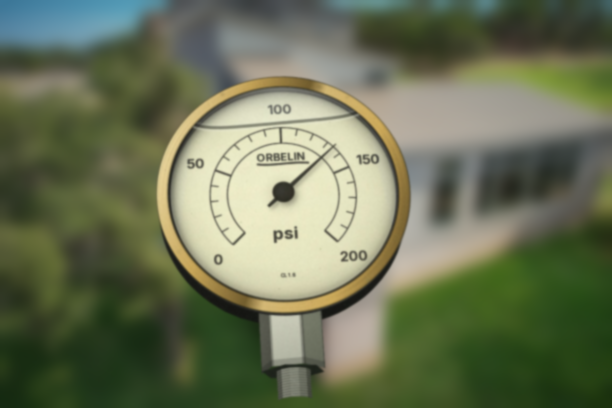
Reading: {"value": 135, "unit": "psi"}
